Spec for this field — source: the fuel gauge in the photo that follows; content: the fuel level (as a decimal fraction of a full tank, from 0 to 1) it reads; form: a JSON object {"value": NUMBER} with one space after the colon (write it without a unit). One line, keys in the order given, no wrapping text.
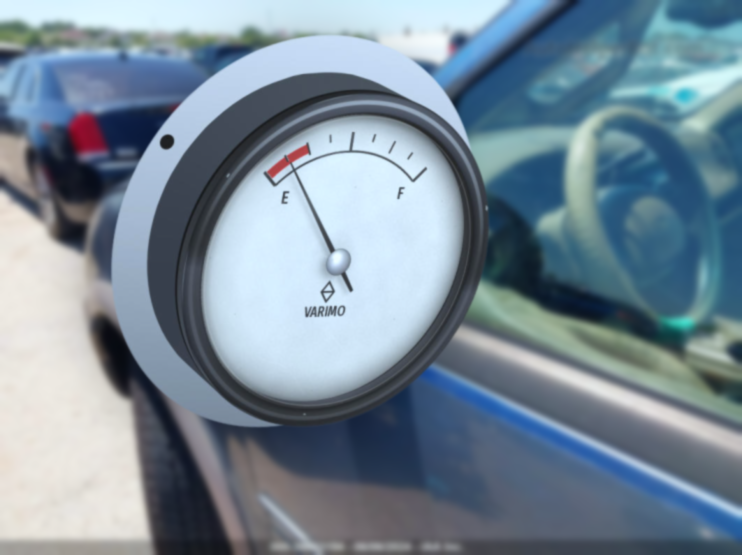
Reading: {"value": 0.125}
